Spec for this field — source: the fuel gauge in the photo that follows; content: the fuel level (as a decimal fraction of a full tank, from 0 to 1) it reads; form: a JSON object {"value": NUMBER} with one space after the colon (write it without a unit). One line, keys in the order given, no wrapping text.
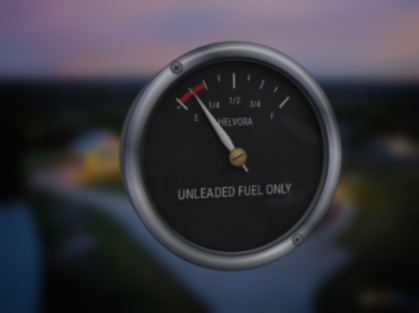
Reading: {"value": 0.125}
